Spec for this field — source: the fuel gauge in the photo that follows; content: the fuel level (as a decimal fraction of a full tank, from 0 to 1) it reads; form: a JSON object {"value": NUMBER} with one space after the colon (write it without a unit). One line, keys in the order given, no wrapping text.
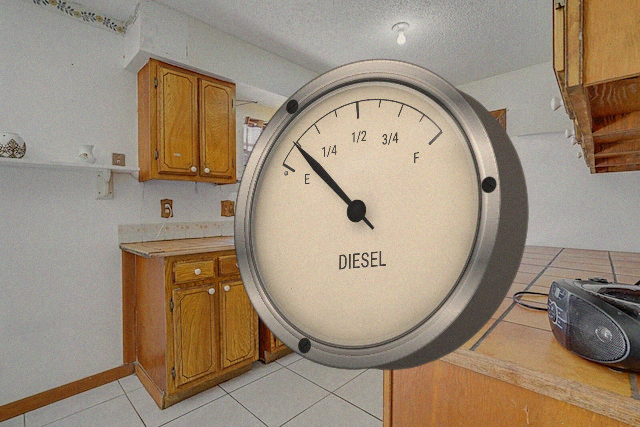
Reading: {"value": 0.125}
